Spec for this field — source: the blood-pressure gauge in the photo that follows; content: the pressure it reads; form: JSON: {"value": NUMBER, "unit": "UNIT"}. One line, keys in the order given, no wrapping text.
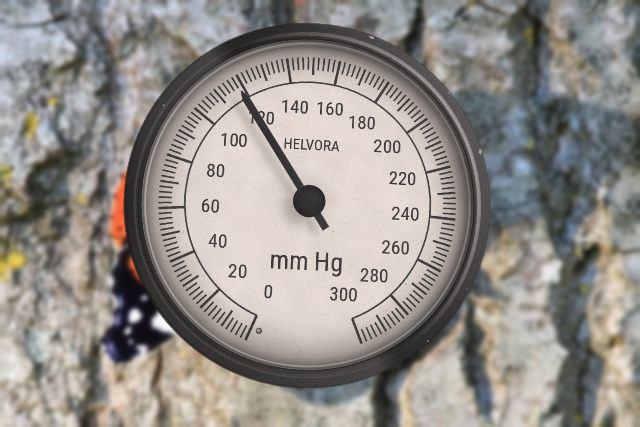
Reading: {"value": 118, "unit": "mmHg"}
